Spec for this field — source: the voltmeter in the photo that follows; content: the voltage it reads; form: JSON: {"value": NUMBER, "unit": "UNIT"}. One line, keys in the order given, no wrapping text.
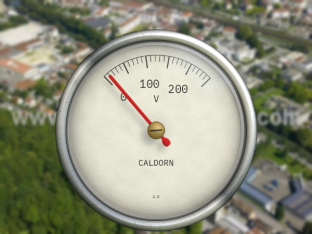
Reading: {"value": 10, "unit": "V"}
